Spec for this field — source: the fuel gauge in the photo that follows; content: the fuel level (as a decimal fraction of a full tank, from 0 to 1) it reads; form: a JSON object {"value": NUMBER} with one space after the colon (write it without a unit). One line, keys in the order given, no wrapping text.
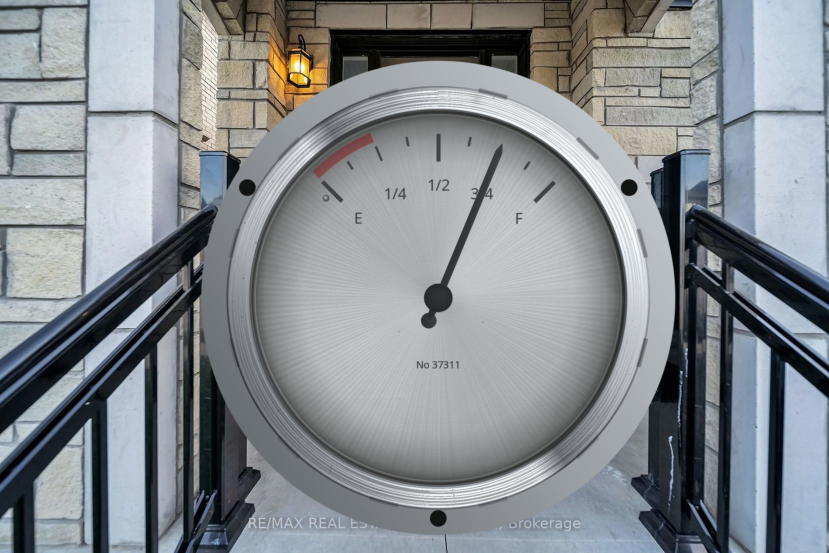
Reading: {"value": 0.75}
